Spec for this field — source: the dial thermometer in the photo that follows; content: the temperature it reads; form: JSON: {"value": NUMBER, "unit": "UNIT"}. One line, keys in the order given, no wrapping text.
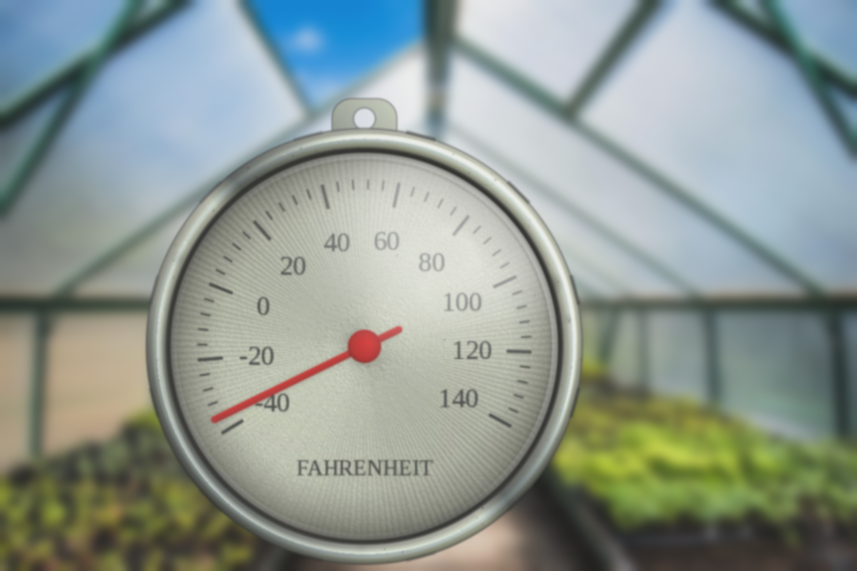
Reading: {"value": -36, "unit": "°F"}
